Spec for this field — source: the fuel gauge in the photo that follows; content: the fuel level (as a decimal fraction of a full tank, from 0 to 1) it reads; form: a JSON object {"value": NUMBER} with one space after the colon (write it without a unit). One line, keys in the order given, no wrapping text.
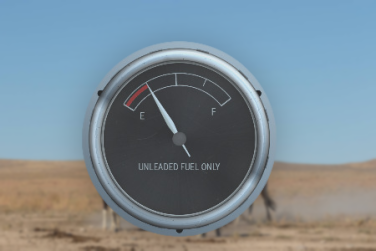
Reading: {"value": 0.25}
